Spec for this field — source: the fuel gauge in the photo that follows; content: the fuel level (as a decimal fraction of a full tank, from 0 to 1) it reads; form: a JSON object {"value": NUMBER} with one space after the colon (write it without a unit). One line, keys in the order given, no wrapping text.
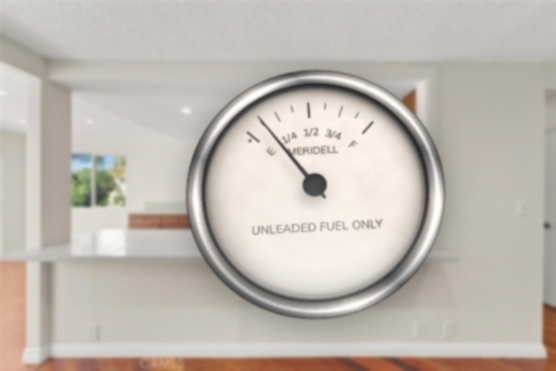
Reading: {"value": 0.125}
